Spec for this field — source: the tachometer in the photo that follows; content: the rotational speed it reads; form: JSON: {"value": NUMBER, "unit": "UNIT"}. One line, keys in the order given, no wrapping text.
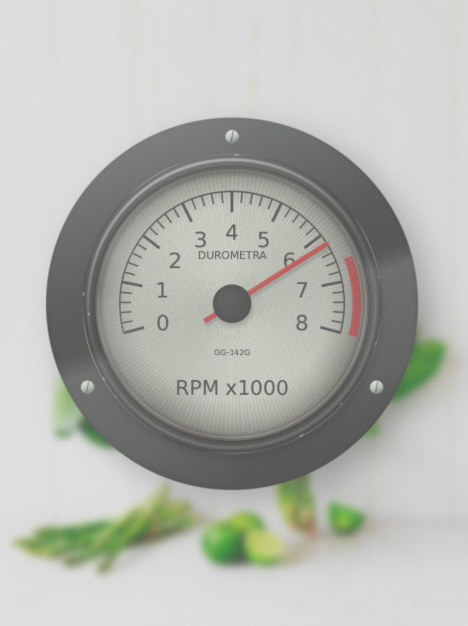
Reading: {"value": 6200, "unit": "rpm"}
